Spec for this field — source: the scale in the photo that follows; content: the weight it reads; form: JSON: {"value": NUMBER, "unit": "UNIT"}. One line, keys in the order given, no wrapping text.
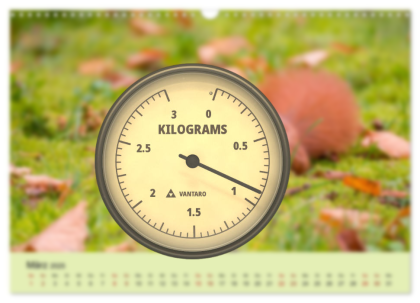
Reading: {"value": 0.9, "unit": "kg"}
